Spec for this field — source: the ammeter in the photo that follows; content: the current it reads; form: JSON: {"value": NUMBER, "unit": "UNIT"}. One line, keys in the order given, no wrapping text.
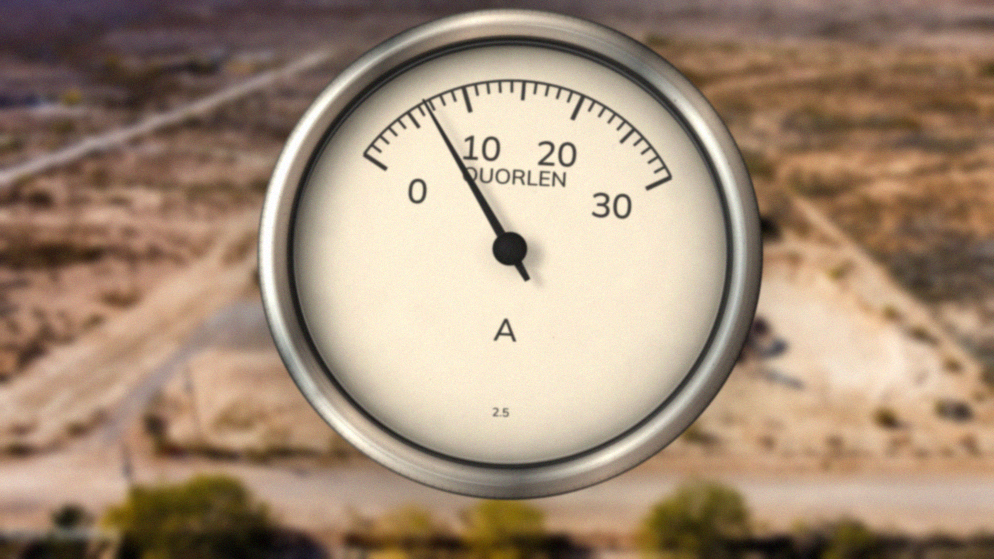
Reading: {"value": 6.5, "unit": "A"}
